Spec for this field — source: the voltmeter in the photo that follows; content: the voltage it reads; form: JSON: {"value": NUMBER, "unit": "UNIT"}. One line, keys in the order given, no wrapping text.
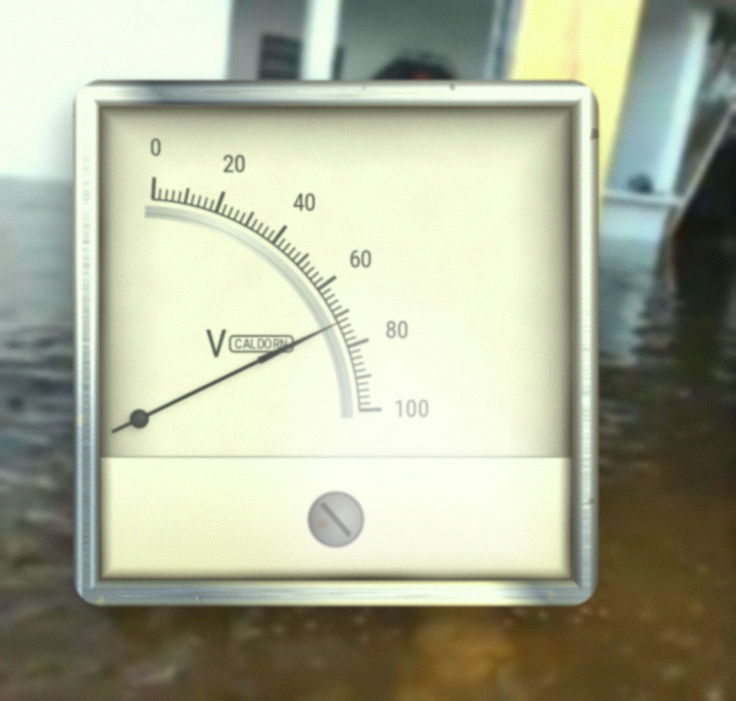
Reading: {"value": 72, "unit": "V"}
